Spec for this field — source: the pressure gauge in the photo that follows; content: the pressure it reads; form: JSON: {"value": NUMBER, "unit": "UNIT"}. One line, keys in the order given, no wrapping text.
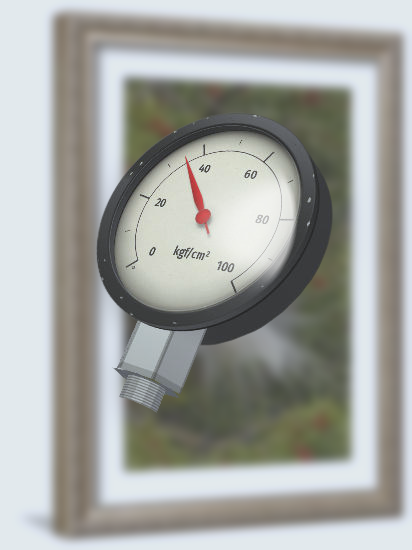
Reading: {"value": 35, "unit": "kg/cm²"}
